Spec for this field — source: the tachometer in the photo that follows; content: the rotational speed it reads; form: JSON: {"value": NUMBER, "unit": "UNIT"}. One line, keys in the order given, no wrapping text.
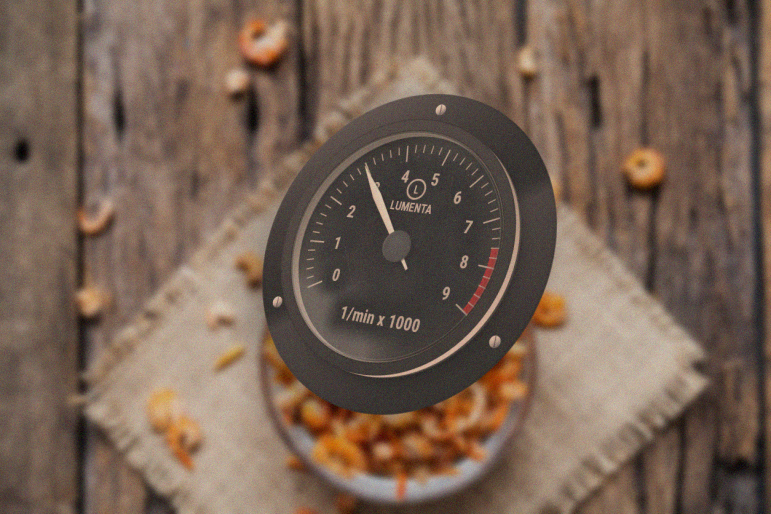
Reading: {"value": 3000, "unit": "rpm"}
